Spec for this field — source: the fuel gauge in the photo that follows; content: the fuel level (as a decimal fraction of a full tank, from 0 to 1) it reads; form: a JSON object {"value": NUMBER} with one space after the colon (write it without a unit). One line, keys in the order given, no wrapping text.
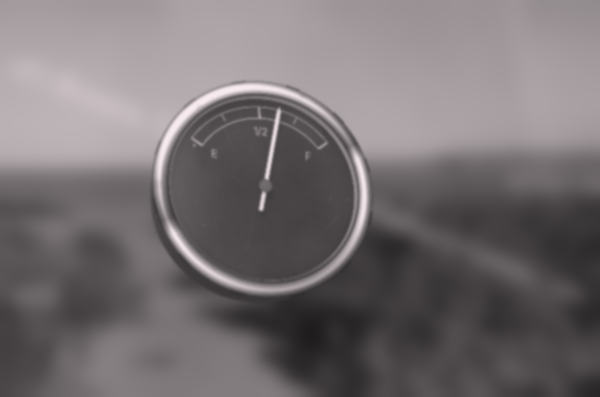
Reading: {"value": 0.625}
